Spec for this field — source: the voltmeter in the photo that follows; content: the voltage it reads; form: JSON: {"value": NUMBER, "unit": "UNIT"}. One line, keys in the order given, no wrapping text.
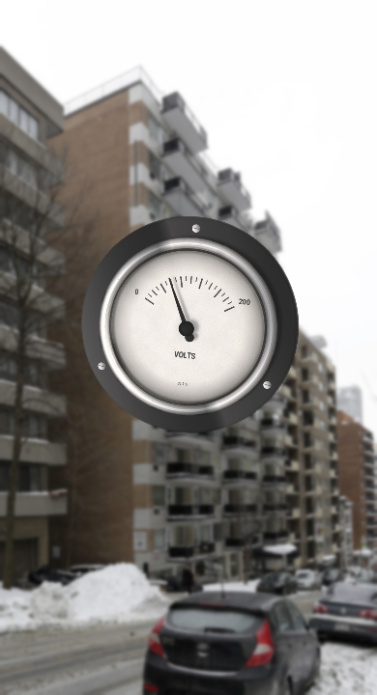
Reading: {"value": 60, "unit": "V"}
